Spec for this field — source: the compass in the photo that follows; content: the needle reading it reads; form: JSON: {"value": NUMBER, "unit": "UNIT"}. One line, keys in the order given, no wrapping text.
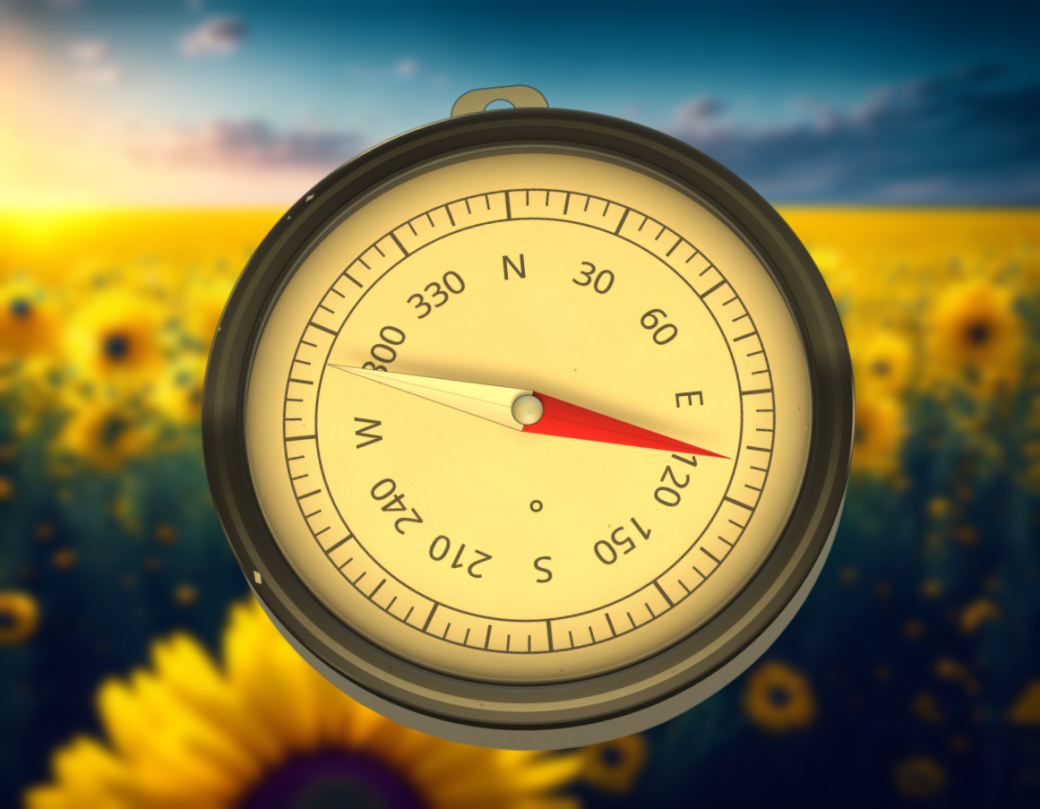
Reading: {"value": 110, "unit": "°"}
